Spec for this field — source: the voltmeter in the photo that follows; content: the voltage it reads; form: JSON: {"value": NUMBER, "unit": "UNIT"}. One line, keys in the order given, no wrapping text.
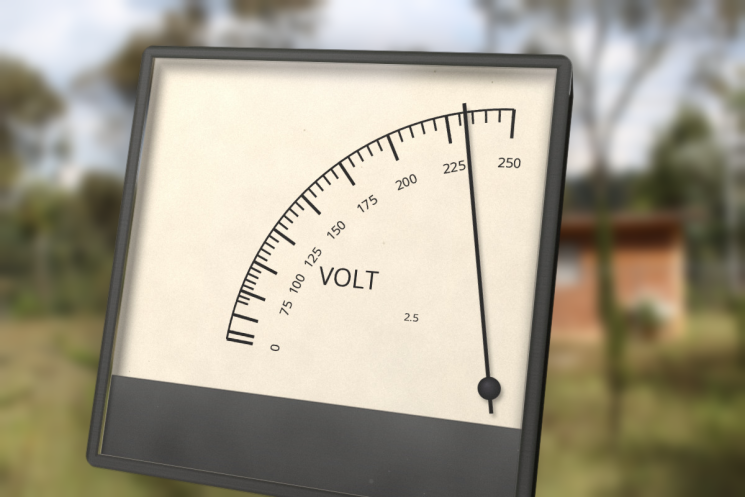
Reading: {"value": 232.5, "unit": "V"}
